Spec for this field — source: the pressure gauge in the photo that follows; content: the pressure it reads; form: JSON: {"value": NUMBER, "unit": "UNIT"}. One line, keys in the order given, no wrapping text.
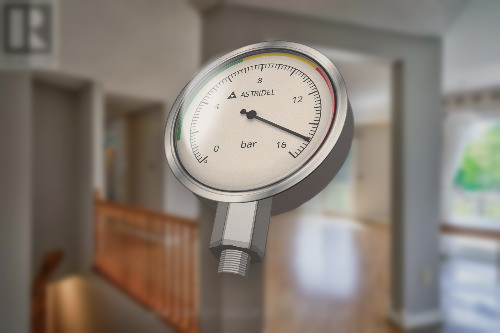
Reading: {"value": 15, "unit": "bar"}
